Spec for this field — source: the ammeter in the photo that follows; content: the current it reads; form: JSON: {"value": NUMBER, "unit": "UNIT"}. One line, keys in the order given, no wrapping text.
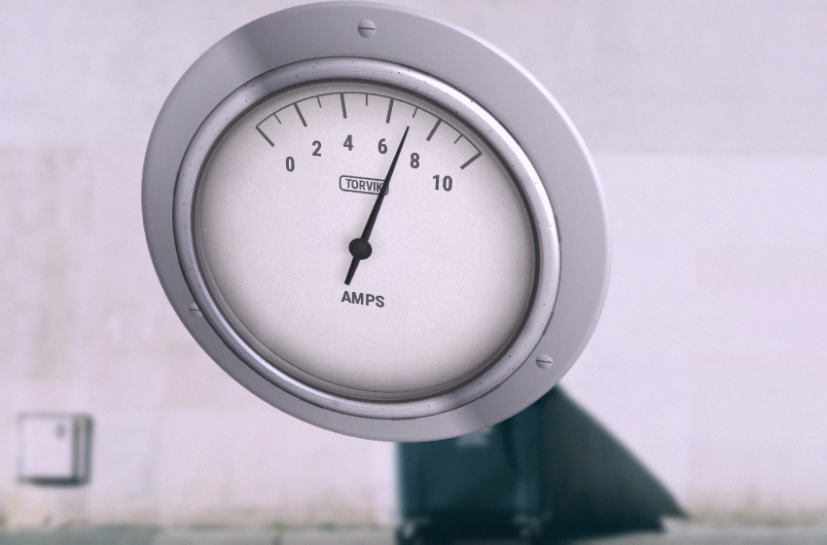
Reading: {"value": 7, "unit": "A"}
